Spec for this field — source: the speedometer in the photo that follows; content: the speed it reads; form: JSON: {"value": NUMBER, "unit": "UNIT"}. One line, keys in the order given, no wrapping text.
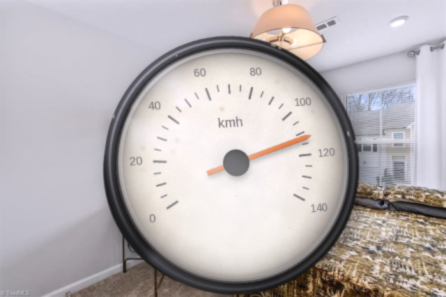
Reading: {"value": 112.5, "unit": "km/h"}
